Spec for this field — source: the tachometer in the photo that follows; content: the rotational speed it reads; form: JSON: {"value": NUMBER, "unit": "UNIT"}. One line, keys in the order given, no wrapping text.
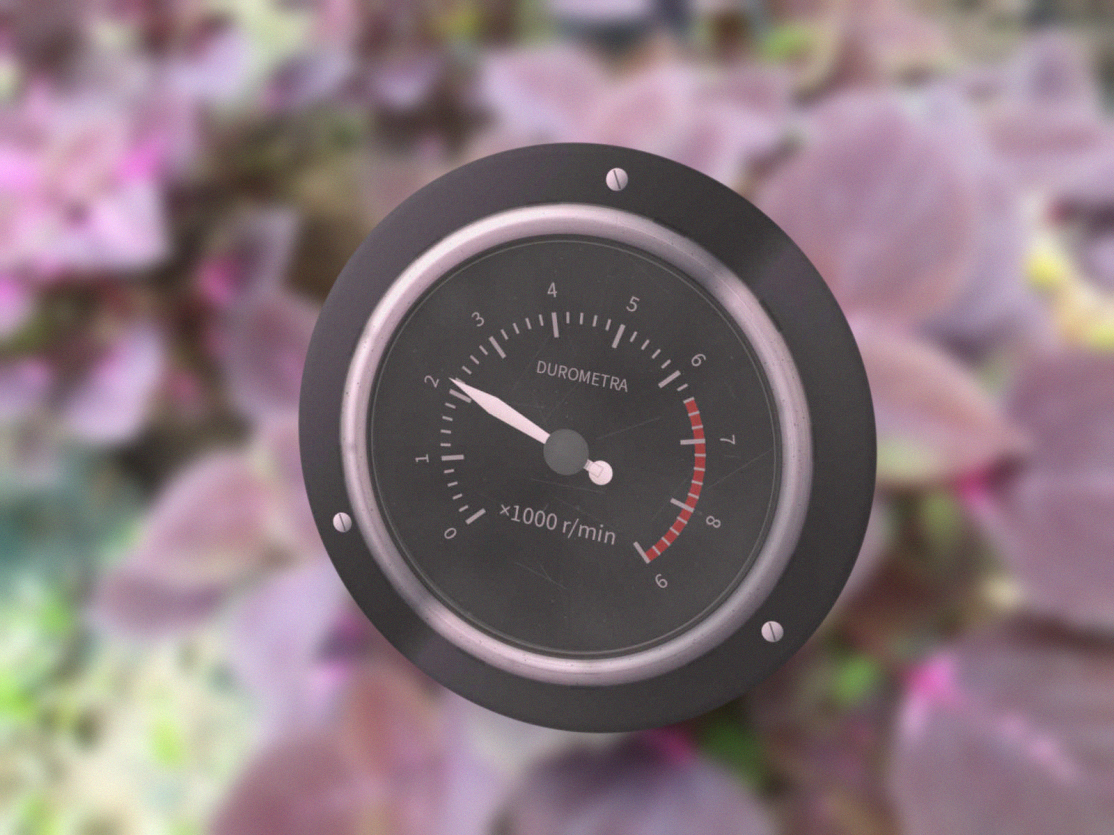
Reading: {"value": 2200, "unit": "rpm"}
